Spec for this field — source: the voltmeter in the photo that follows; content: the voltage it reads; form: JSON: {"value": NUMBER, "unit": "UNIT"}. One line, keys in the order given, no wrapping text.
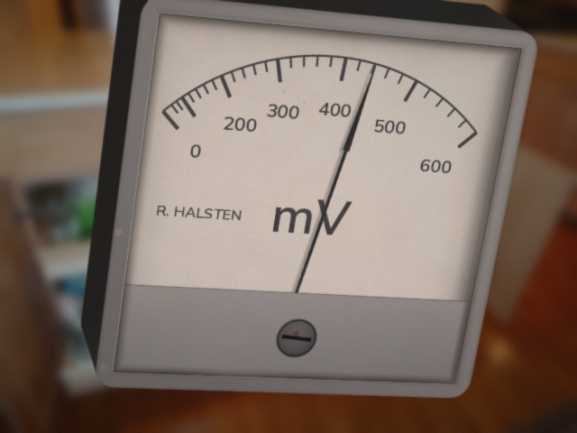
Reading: {"value": 440, "unit": "mV"}
